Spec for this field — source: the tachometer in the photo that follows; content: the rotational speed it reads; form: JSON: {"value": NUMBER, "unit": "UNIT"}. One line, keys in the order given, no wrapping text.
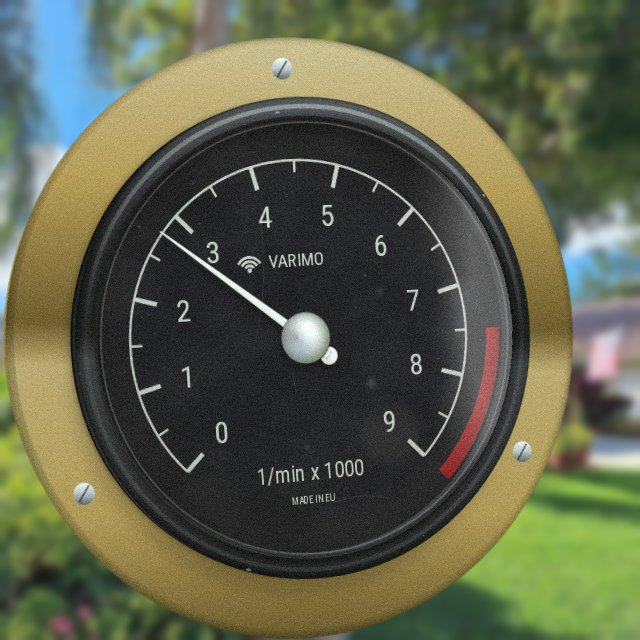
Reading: {"value": 2750, "unit": "rpm"}
